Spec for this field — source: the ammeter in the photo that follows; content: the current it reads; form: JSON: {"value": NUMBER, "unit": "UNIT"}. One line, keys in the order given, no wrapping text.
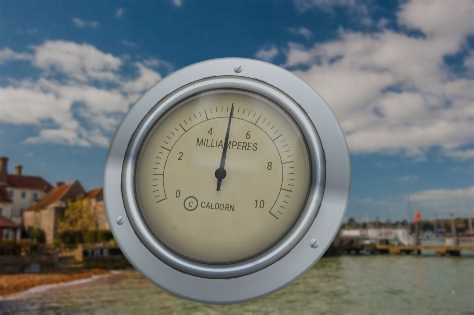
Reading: {"value": 5, "unit": "mA"}
